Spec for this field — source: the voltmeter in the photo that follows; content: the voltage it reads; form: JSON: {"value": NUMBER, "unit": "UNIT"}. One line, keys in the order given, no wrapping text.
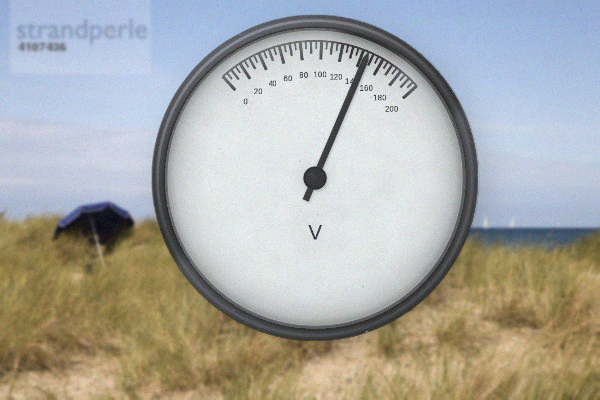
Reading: {"value": 145, "unit": "V"}
